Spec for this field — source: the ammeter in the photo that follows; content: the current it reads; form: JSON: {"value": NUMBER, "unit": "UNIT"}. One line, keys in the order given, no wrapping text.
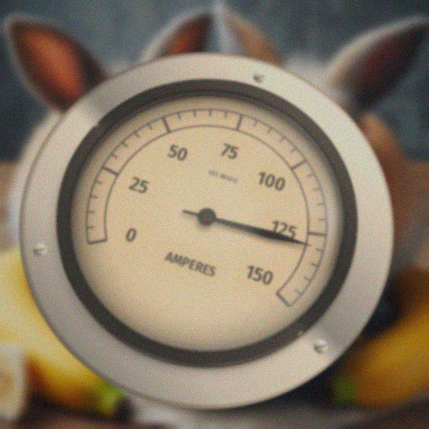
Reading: {"value": 130, "unit": "A"}
